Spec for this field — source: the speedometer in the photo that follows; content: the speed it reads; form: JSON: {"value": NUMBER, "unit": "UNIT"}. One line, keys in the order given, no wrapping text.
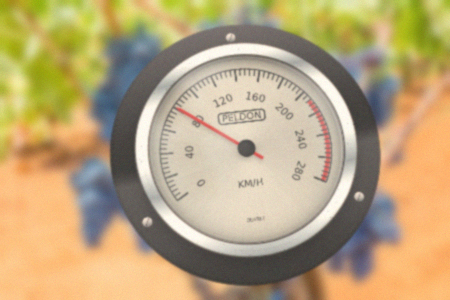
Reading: {"value": 80, "unit": "km/h"}
